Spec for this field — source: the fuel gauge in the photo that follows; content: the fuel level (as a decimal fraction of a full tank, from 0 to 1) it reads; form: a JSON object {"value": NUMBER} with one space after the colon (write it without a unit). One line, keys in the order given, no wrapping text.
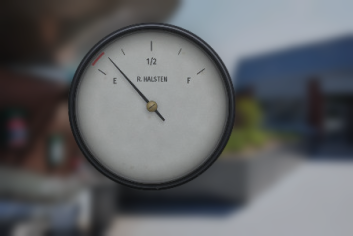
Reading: {"value": 0.125}
